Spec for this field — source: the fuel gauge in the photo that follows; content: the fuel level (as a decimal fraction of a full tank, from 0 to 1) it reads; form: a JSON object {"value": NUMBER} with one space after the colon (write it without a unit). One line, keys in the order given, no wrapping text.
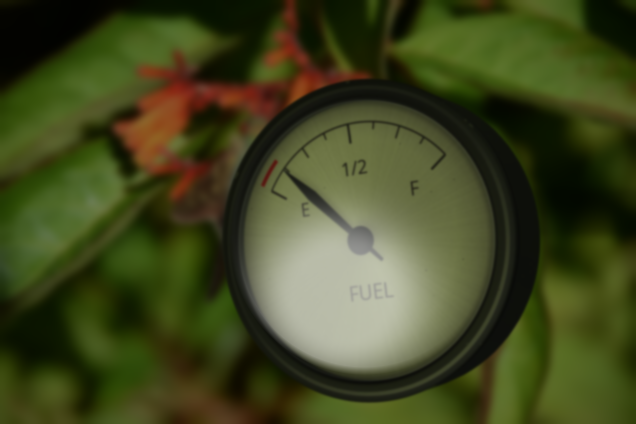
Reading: {"value": 0.125}
